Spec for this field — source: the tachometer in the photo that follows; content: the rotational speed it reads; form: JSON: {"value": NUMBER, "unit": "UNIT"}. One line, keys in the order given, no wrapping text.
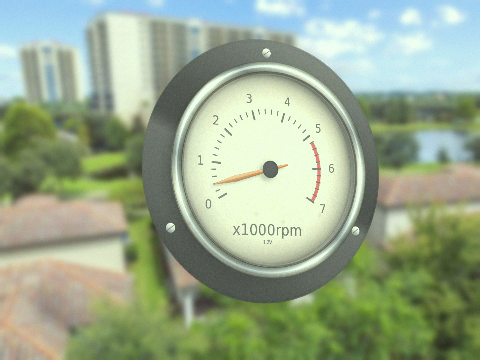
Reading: {"value": 400, "unit": "rpm"}
